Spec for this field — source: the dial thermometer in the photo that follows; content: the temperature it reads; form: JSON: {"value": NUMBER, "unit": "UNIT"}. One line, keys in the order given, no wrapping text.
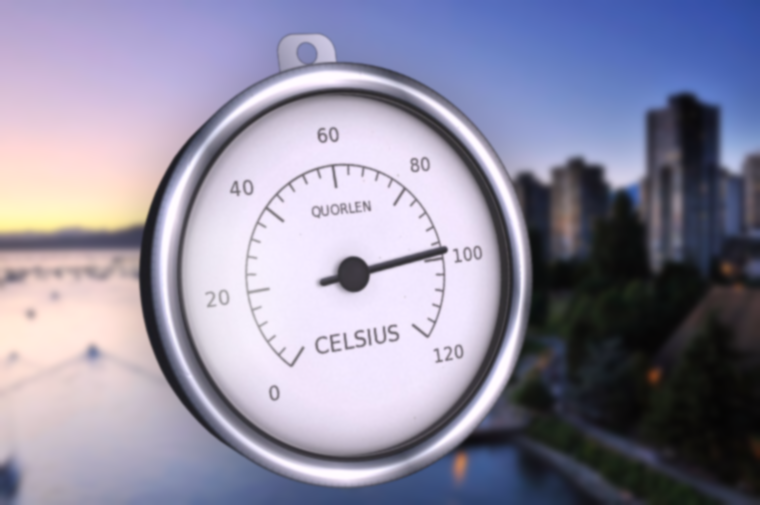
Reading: {"value": 98, "unit": "°C"}
